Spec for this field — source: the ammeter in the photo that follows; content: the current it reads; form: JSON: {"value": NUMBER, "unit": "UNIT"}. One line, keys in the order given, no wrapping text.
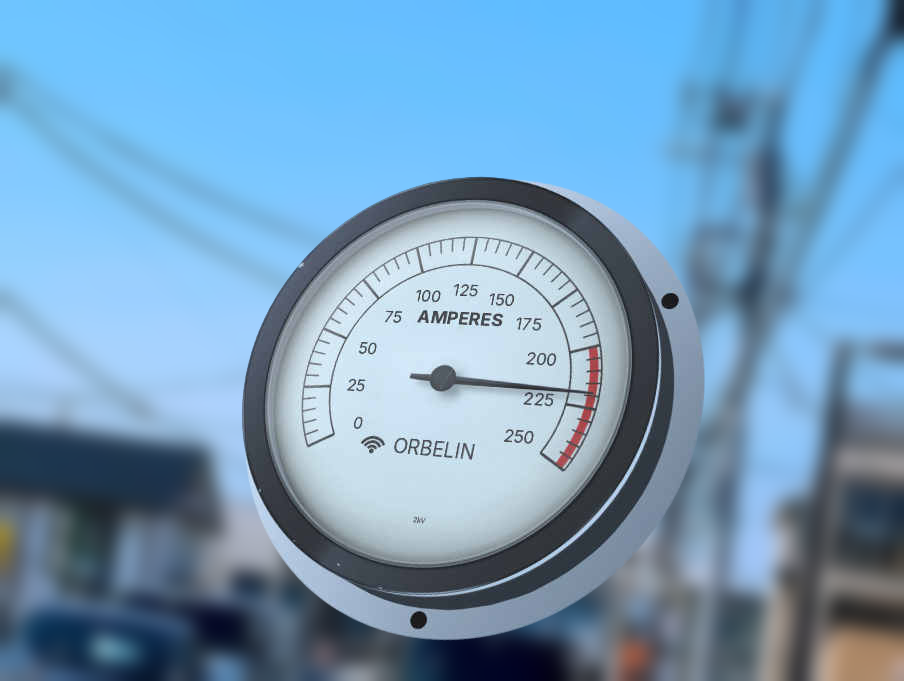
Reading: {"value": 220, "unit": "A"}
